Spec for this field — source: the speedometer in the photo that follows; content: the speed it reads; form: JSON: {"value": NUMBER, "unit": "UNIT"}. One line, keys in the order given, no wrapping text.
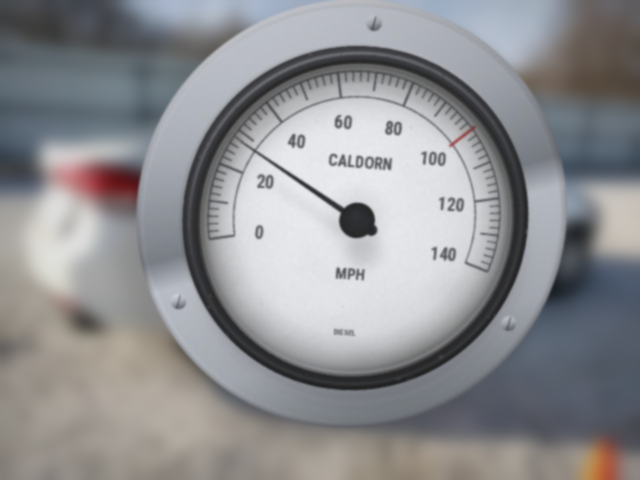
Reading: {"value": 28, "unit": "mph"}
